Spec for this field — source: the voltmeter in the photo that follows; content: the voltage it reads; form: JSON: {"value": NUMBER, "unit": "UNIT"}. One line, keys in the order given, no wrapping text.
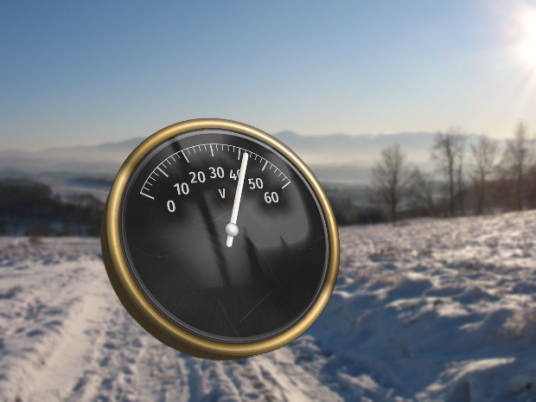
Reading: {"value": 42, "unit": "V"}
